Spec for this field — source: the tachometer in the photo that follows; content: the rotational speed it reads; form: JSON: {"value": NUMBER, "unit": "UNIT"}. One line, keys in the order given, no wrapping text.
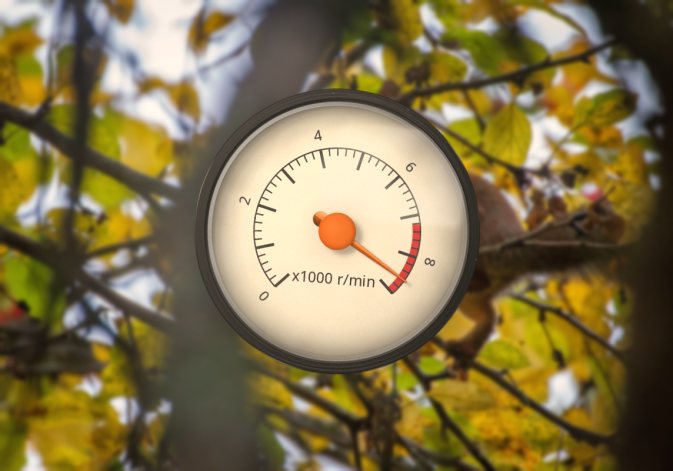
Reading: {"value": 8600, "unit": "rpm"}
